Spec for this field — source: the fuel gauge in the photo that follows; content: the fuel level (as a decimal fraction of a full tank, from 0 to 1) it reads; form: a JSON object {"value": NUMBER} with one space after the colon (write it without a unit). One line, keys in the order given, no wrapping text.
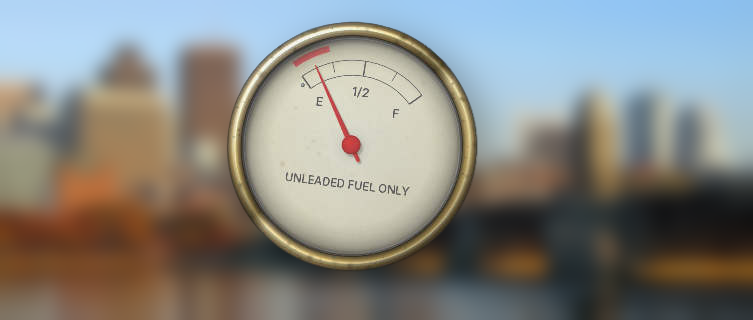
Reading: {"value": 0.125}
